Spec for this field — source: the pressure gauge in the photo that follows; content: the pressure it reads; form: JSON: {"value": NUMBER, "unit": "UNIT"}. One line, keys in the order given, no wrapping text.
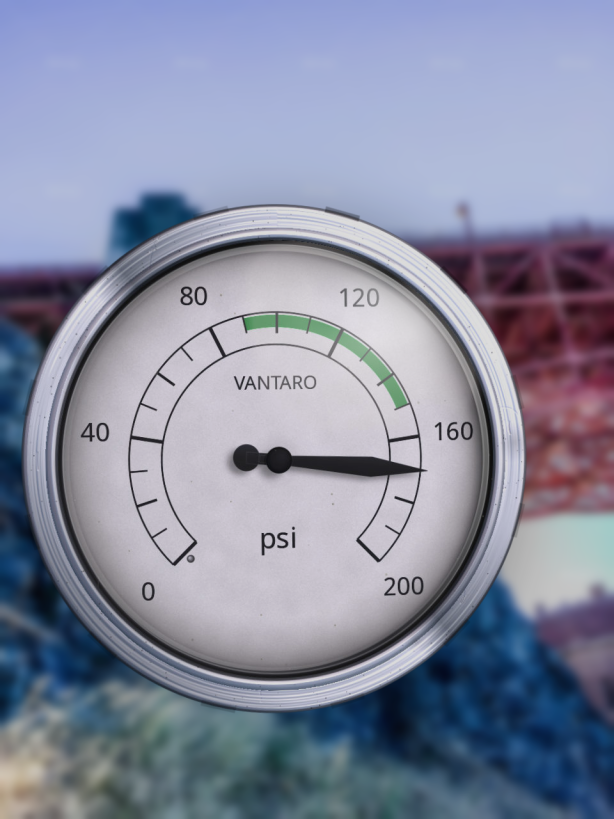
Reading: {"value": 170, "unit": "psi"}
